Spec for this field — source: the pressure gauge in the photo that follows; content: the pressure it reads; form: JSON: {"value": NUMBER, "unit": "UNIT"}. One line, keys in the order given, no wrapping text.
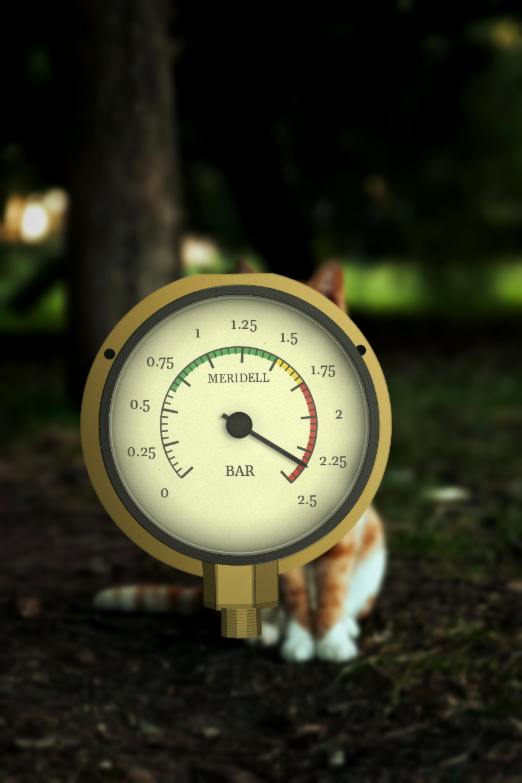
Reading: {"value": 2.35, "unit": "bar"}
